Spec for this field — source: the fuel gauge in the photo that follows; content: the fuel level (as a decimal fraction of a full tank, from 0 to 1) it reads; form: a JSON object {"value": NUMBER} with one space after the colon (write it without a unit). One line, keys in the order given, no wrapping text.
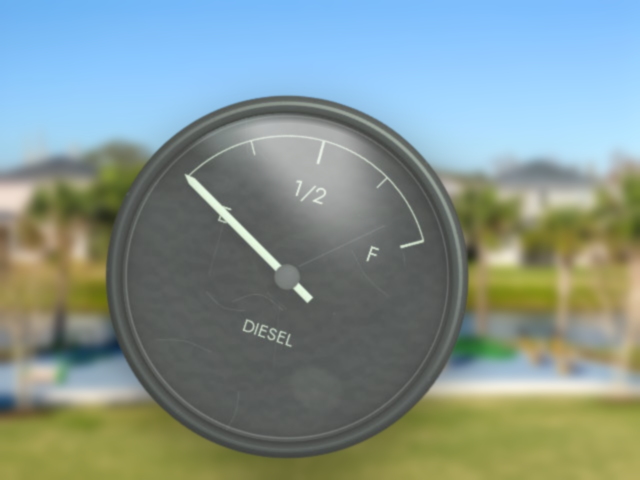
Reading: {"value": 0}
